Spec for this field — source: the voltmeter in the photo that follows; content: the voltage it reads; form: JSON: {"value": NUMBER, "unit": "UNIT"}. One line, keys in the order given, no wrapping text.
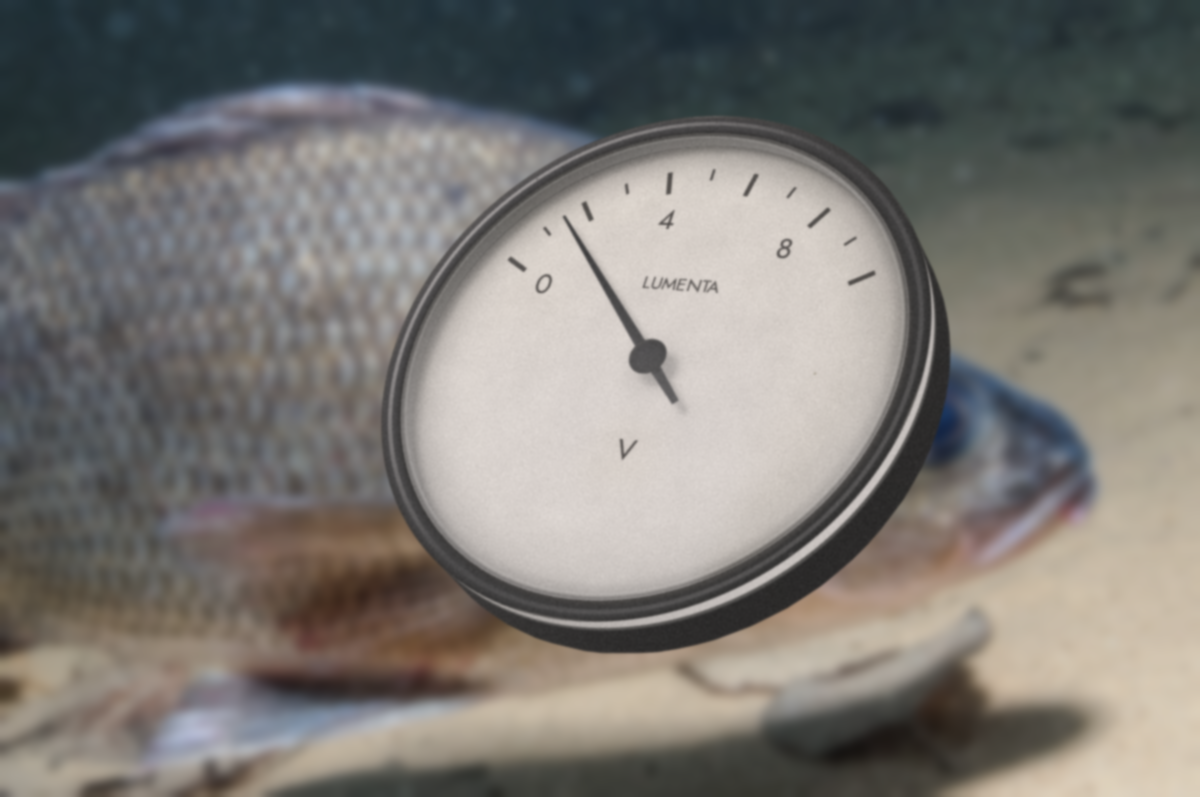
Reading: {"value": 1.5, "unit": "V"}
